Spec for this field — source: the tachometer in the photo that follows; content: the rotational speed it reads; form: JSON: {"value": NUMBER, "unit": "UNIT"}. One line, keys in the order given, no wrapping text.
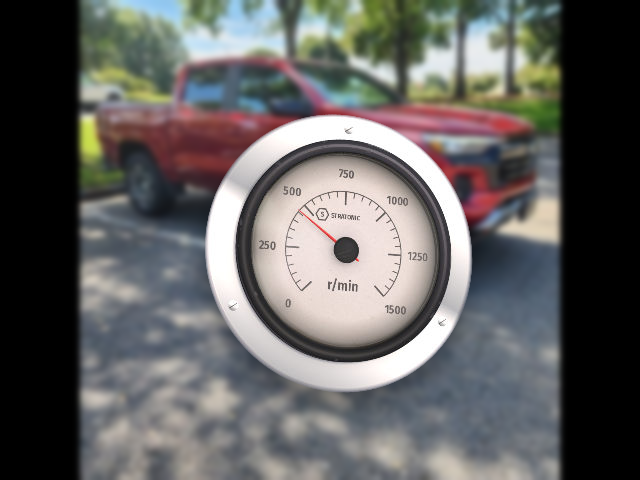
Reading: {"value": 450, "unit": "rpm"}
